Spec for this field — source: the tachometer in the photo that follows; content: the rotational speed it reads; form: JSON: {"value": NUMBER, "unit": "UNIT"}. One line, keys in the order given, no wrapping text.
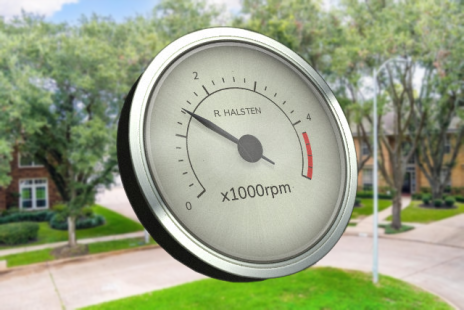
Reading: {"value": 1400, "unit": "rpm"}
